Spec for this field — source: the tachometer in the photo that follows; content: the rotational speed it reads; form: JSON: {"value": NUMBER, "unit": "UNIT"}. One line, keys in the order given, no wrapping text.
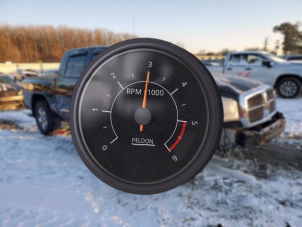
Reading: {"value": 3000, "unit": "rpm"}
